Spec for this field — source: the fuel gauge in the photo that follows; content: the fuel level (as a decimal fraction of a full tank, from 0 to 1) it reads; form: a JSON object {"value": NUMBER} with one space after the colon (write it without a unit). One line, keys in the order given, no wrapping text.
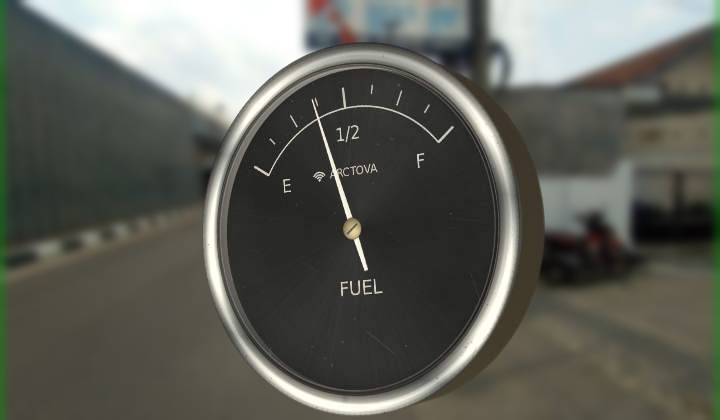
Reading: {"value": 0.375}
